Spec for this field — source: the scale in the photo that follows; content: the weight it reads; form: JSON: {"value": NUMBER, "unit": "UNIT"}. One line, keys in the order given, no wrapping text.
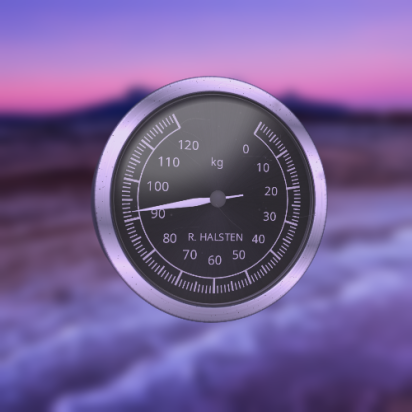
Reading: {"value": 92, "unit": "kg"}
